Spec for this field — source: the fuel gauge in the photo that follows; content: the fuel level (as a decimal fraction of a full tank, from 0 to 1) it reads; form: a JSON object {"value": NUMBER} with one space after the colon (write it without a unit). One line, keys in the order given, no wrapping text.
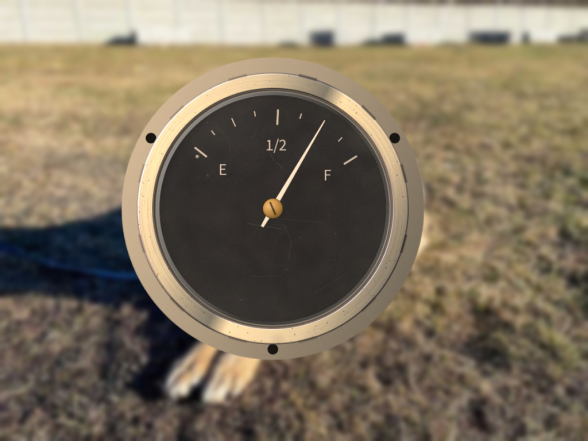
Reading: {"value": 0.75}
